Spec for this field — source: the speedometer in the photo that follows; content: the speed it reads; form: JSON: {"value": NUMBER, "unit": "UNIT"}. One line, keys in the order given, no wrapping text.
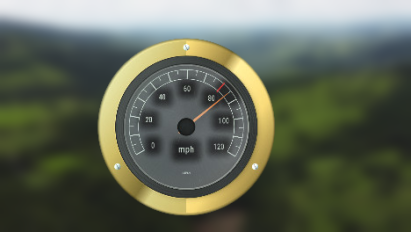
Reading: {"value": 85, "unit": "mph"}
